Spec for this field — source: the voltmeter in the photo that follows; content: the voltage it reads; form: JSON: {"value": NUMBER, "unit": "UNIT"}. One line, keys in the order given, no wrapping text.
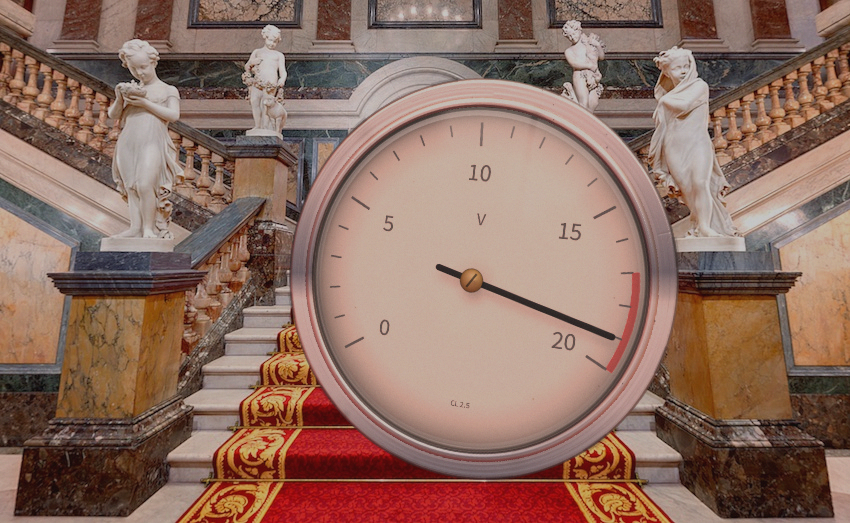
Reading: {"value": 19, "unit": "V"}
